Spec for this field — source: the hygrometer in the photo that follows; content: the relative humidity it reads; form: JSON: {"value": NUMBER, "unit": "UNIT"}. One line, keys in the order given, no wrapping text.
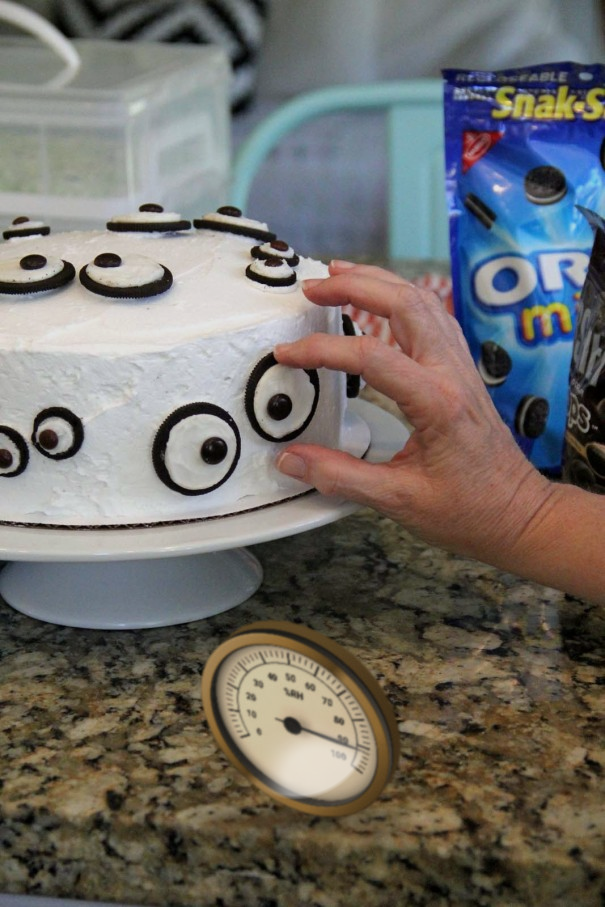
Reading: {"value": 90, "unit": "%"}
